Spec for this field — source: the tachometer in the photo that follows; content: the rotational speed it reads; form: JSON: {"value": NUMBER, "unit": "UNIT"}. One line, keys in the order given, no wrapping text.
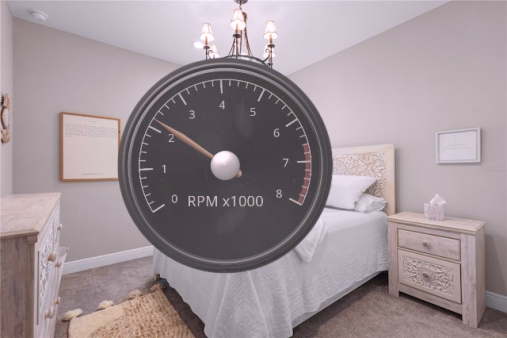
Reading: {"value": 2200, "unit": "rpm"}
